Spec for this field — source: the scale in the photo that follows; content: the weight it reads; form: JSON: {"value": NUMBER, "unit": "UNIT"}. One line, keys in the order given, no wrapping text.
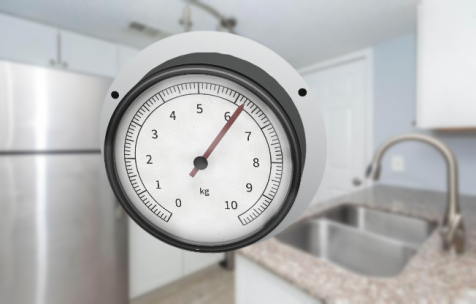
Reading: {"value": 6.2, "unit": "kg"}
